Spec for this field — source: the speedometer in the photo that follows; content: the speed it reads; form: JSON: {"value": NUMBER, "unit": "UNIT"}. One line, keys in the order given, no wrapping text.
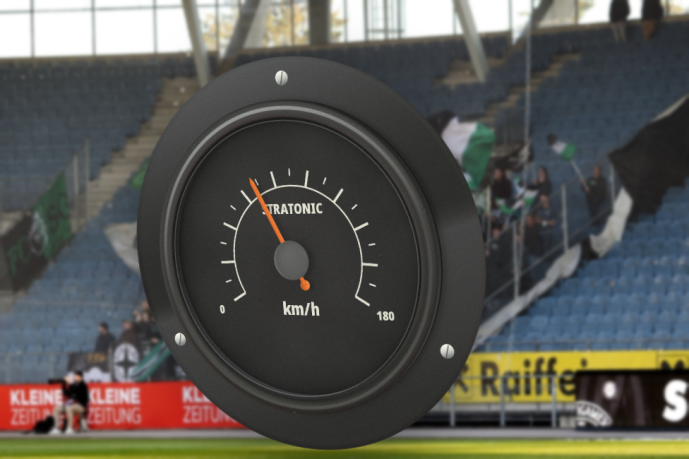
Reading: {"value": 70, "unit": "km/h"}
